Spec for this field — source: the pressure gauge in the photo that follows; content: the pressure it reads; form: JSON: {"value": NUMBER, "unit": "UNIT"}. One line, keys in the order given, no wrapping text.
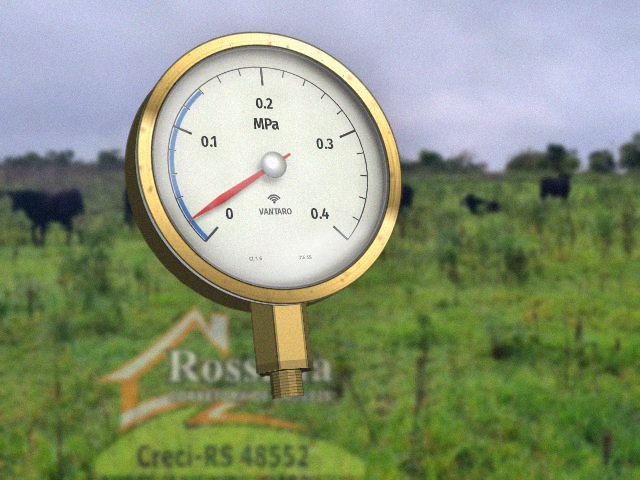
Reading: {"value": 0.02, "unit": "MPa"}
